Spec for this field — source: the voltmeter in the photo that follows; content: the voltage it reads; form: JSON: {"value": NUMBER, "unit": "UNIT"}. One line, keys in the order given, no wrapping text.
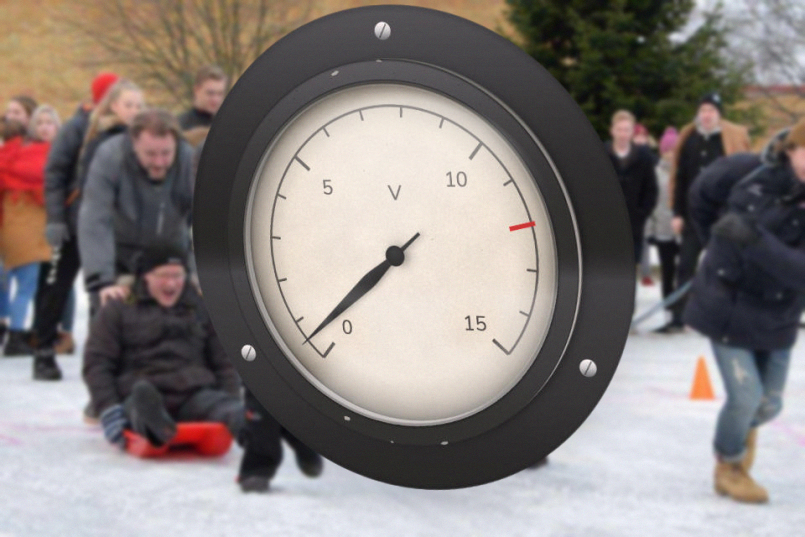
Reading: {"value": 0.5, "unit": "V"}
